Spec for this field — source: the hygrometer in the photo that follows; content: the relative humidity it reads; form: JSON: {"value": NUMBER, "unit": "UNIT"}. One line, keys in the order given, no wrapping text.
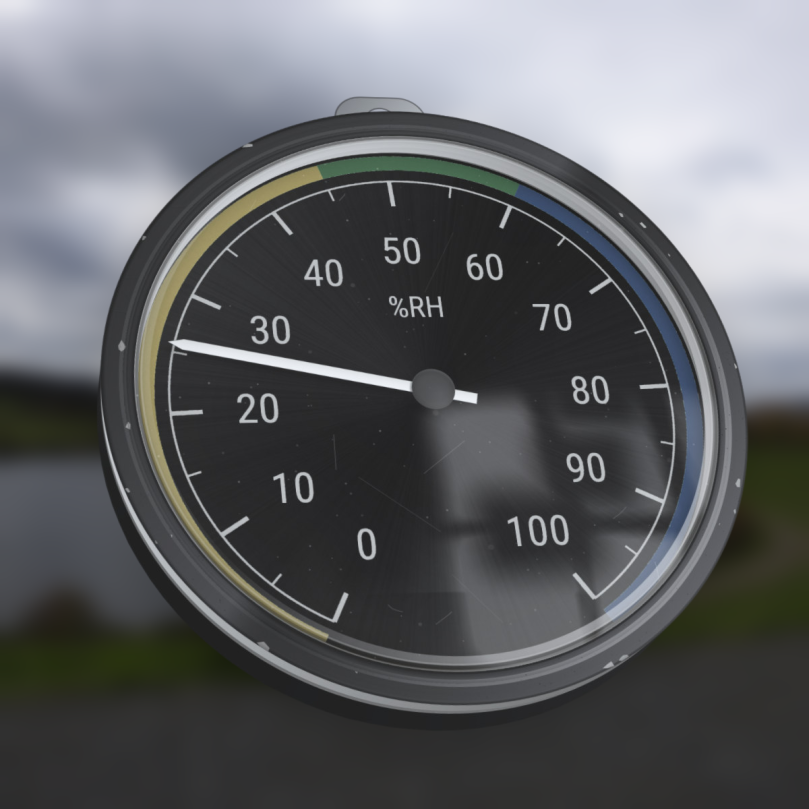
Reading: {"value": 25, "unit": "%"}
